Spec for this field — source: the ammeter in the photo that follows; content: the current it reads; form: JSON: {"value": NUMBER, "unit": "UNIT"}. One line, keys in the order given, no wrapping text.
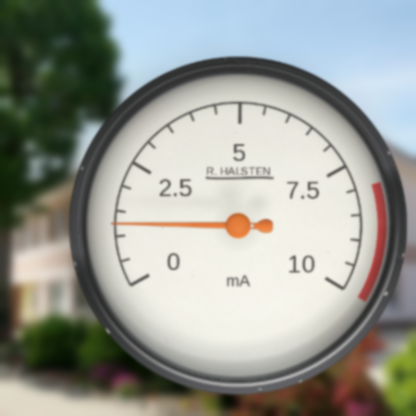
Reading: {"value": 1.25, "unit": "mA"}
